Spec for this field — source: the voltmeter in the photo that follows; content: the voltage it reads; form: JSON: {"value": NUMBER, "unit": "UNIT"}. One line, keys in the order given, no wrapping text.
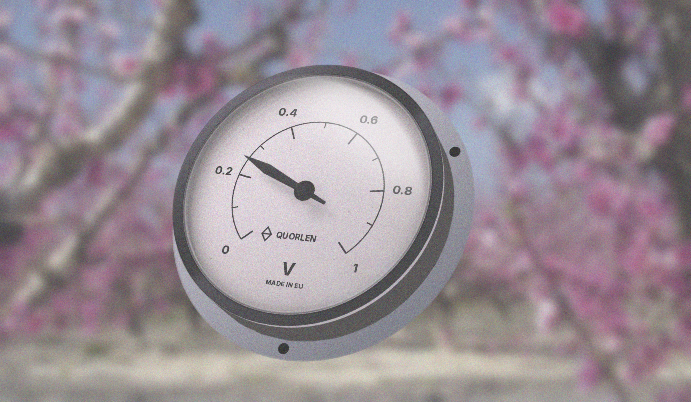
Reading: {"value": 0.25, "unit": "V"}
